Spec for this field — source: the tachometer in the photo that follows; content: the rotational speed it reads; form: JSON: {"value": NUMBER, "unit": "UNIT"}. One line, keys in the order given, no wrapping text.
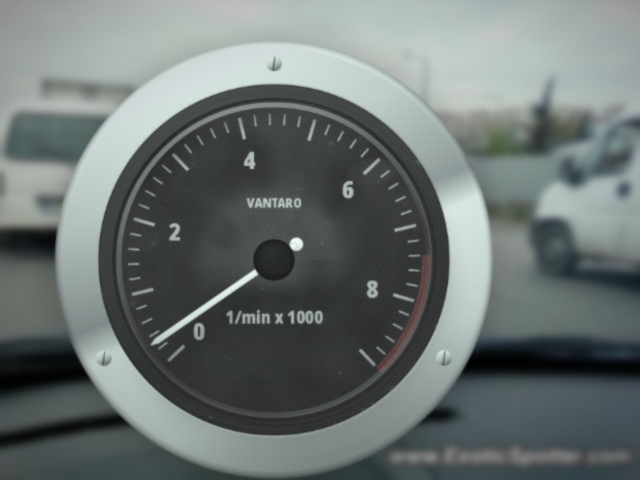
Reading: {"value": 300, "unit": "rpm"}
